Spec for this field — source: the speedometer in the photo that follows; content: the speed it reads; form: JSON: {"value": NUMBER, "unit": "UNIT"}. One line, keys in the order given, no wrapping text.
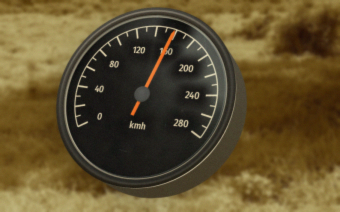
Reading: {"value": 160, "unit": "km/h"}
